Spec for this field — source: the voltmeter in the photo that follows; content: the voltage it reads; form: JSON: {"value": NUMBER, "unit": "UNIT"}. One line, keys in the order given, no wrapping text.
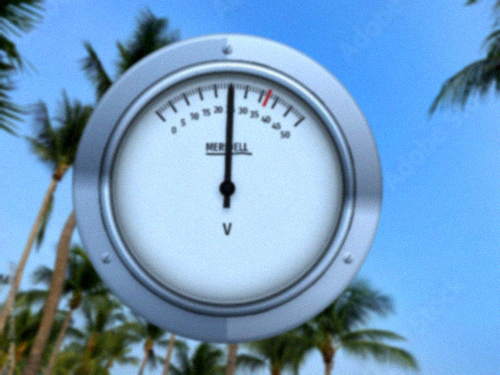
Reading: {"value": 25, "unit": "V"}
